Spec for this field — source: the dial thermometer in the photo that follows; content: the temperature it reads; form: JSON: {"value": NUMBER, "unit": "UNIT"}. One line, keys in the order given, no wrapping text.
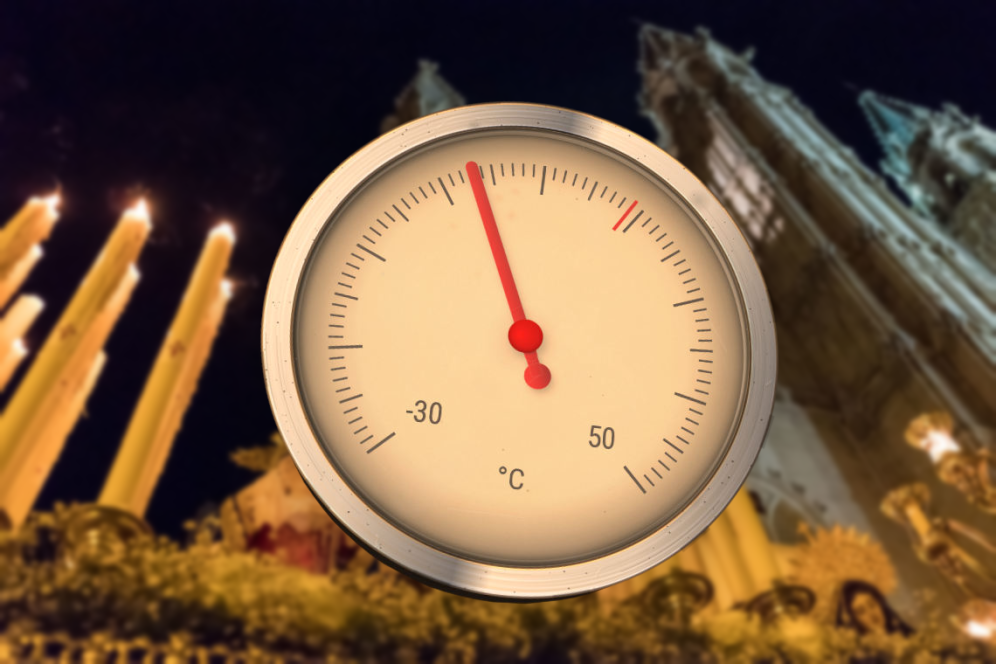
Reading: {"value": 3, "unit": "°C"}
